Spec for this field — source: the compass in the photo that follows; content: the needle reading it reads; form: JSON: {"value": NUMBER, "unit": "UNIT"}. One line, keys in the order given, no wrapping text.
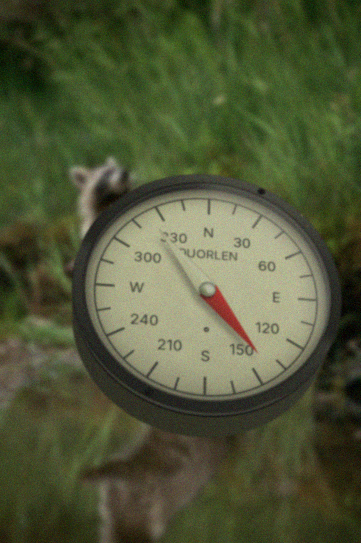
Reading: {"value": 142.5, "unit": "°"}
